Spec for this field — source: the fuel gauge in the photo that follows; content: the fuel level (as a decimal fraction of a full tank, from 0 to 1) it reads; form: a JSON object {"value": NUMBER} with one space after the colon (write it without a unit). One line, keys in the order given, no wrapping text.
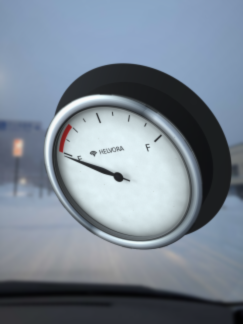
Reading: {"value": 0}
